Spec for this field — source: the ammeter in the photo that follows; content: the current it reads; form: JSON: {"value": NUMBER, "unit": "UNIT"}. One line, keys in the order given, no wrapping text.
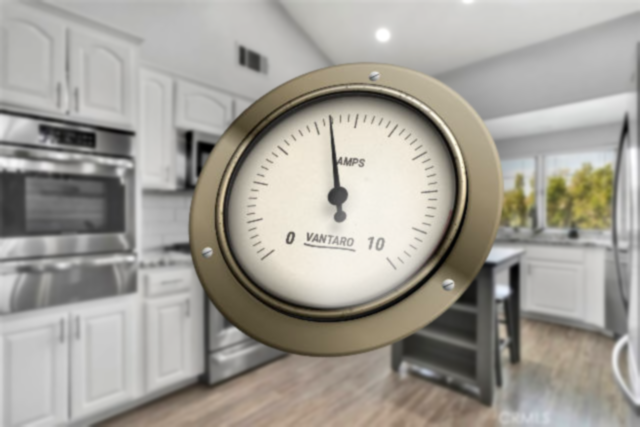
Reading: {"value": 4.4, "unit": "A"}
